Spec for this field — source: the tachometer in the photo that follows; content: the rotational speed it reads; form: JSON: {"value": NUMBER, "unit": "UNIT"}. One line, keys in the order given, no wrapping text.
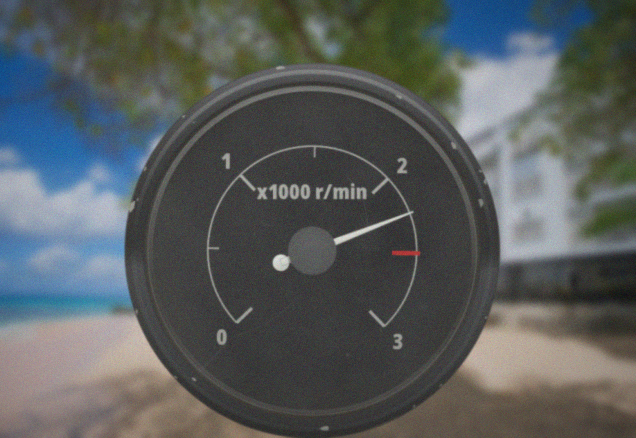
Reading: {"value": 2250, "unit": "rpm"}
